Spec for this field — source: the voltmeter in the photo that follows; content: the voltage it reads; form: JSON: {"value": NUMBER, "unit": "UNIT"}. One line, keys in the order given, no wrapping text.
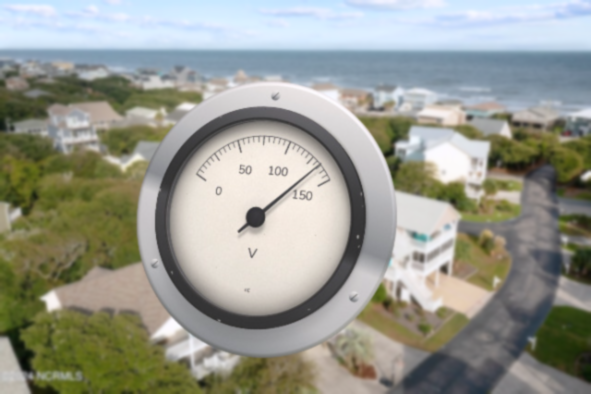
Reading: {"value": 135, "unit": "V"}
